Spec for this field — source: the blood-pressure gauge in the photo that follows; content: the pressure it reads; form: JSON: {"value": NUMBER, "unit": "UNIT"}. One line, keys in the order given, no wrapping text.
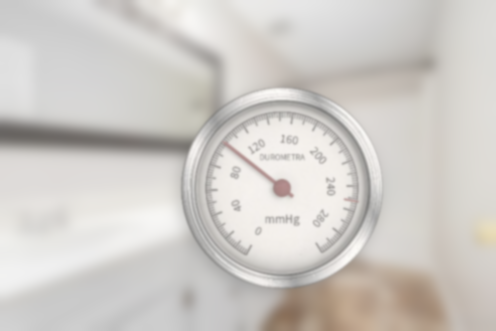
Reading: {"value": 100, "unit": "mmHg"}
